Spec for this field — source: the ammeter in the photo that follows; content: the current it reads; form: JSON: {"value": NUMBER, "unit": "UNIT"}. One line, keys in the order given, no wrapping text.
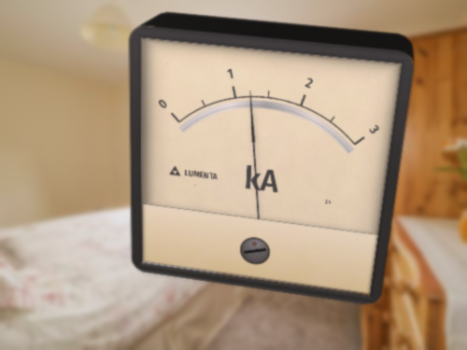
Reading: {"value": 1.25, "unit": "kA"}
